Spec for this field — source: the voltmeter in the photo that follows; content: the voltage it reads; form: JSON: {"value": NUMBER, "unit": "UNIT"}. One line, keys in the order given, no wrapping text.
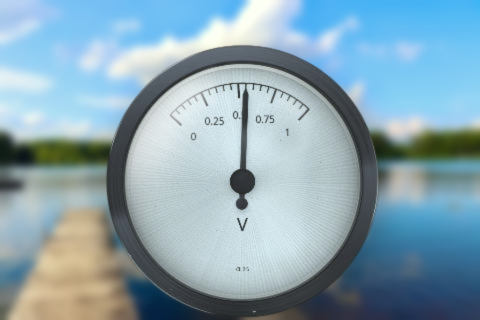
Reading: {"value": 0.55, "unit": "V"}
